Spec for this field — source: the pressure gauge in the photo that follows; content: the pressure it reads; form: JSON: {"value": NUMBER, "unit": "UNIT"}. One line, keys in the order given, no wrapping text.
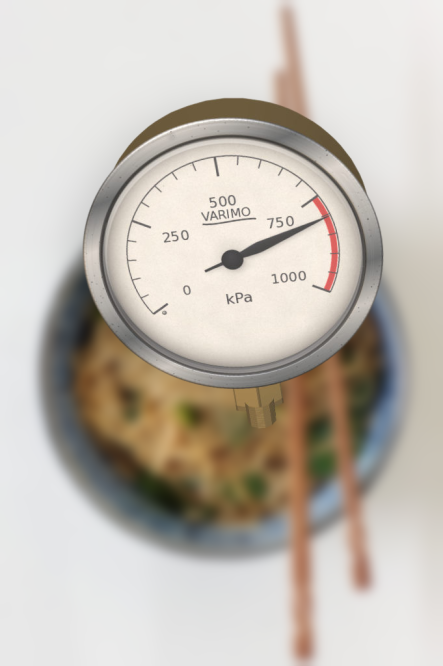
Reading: {"value": 800, "unit": "kPa"}
